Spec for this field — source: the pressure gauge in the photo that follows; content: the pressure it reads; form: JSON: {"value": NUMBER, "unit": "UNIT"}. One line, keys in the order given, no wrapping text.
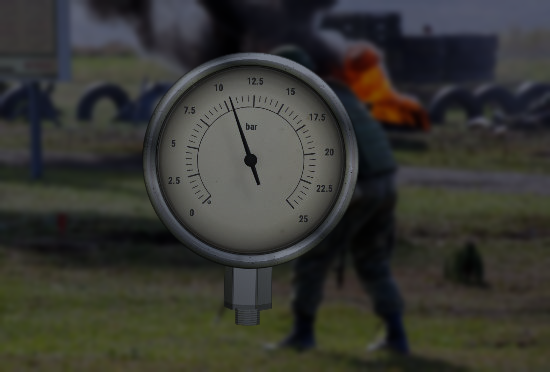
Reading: {"value": 10.5, "unit": "bar"}
